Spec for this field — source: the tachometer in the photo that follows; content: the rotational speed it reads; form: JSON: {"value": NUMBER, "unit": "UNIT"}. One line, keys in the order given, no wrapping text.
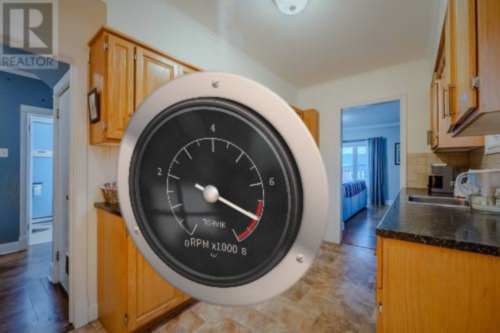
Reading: {"value": 7000, "unit": "rpm"}
